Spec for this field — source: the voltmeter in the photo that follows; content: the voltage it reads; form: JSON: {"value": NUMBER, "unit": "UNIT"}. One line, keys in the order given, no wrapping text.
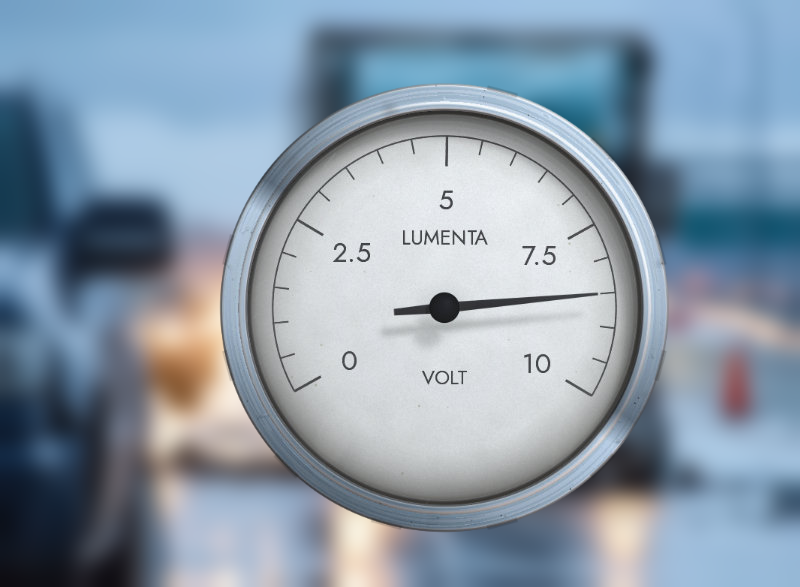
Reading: {"value": 8.5, "unit": "V"}
